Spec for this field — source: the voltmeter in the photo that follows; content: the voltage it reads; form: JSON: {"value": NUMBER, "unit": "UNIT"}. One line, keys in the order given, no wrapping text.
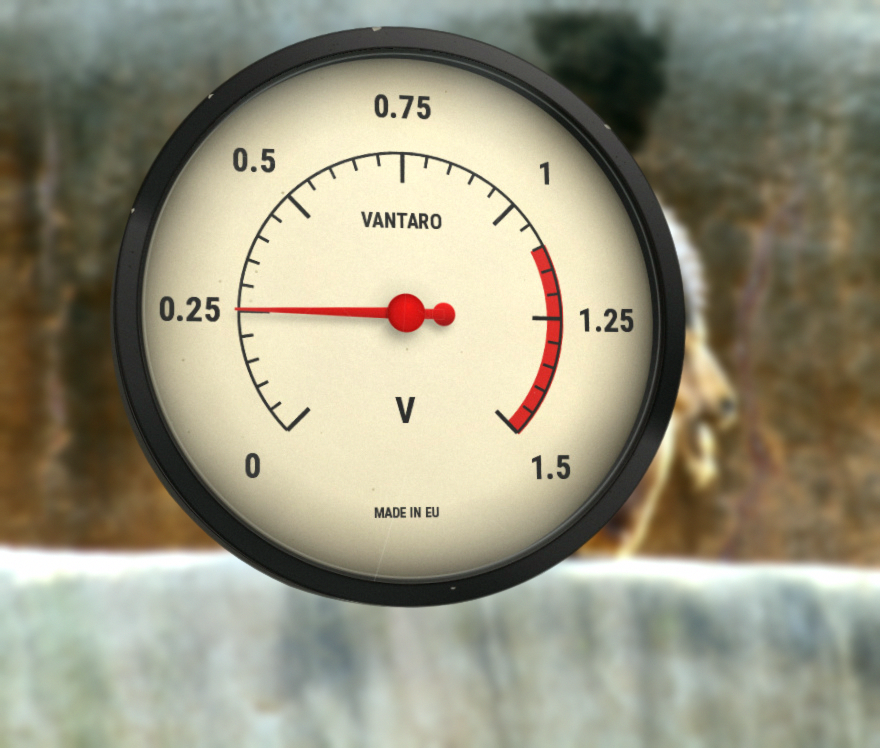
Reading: {"value": 0.25, "unit": "V"}
